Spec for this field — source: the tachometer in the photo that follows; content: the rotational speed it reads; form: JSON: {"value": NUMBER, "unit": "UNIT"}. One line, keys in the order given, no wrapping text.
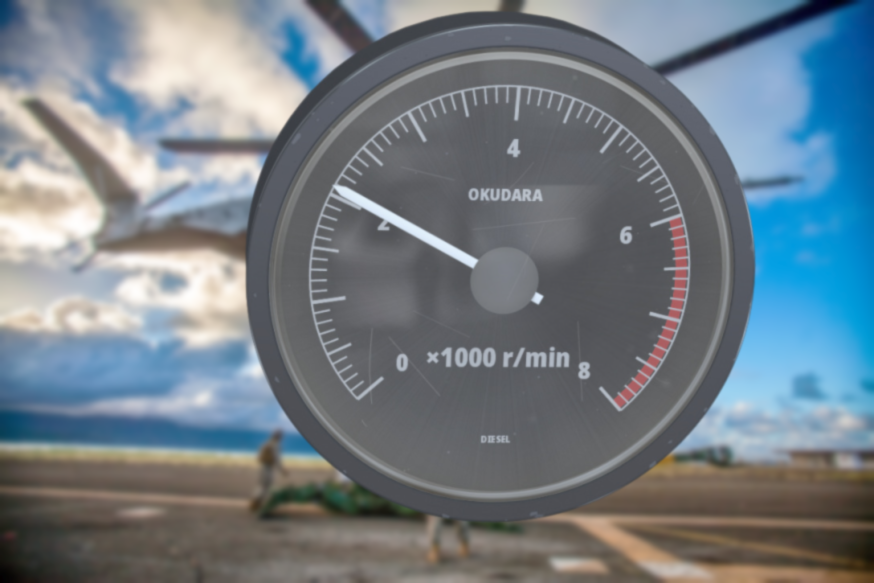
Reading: {"value": 2100, "unit": "rpm"}
